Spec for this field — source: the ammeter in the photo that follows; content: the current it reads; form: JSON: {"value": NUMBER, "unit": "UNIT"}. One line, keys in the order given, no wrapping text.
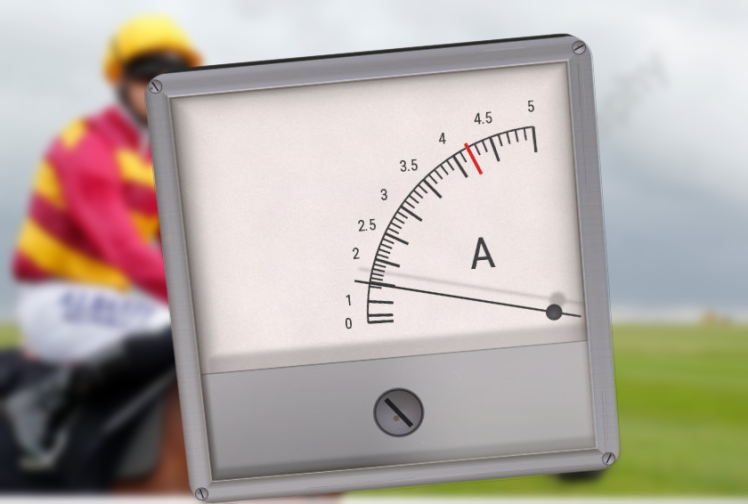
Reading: {"value": 1.5, "unit": "A"}
